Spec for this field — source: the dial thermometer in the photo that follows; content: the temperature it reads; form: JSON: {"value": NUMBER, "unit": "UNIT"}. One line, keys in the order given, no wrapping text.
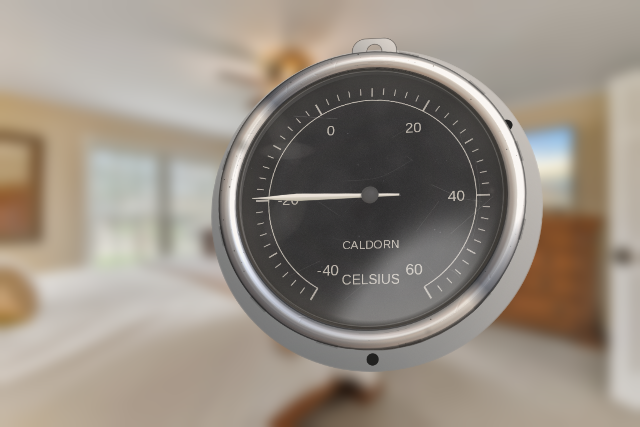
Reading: {"value": -20, "unit": "°C"}
